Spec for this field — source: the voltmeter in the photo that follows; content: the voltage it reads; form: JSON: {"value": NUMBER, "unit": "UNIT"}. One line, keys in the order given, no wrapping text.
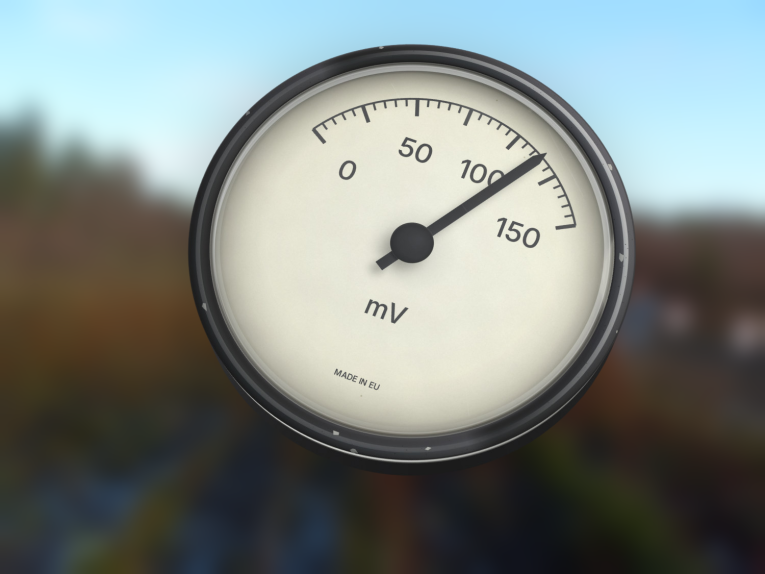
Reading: {"value": 115, "unit": "mV"}
